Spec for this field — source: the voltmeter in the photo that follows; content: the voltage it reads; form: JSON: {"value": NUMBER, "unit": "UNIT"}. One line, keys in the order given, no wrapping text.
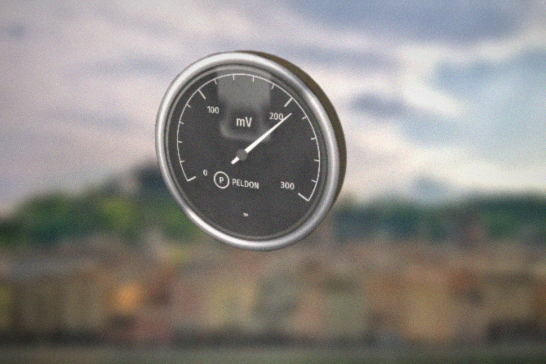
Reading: {"value": 210, "unit": "mV"}
